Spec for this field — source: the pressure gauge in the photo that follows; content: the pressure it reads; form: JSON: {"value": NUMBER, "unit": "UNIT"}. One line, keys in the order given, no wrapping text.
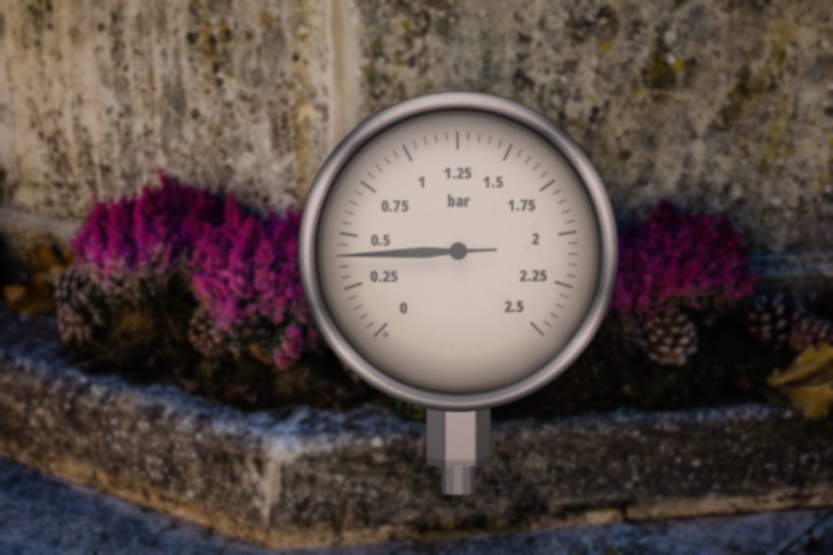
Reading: {"value": 0.4, "unit": "bar"}
